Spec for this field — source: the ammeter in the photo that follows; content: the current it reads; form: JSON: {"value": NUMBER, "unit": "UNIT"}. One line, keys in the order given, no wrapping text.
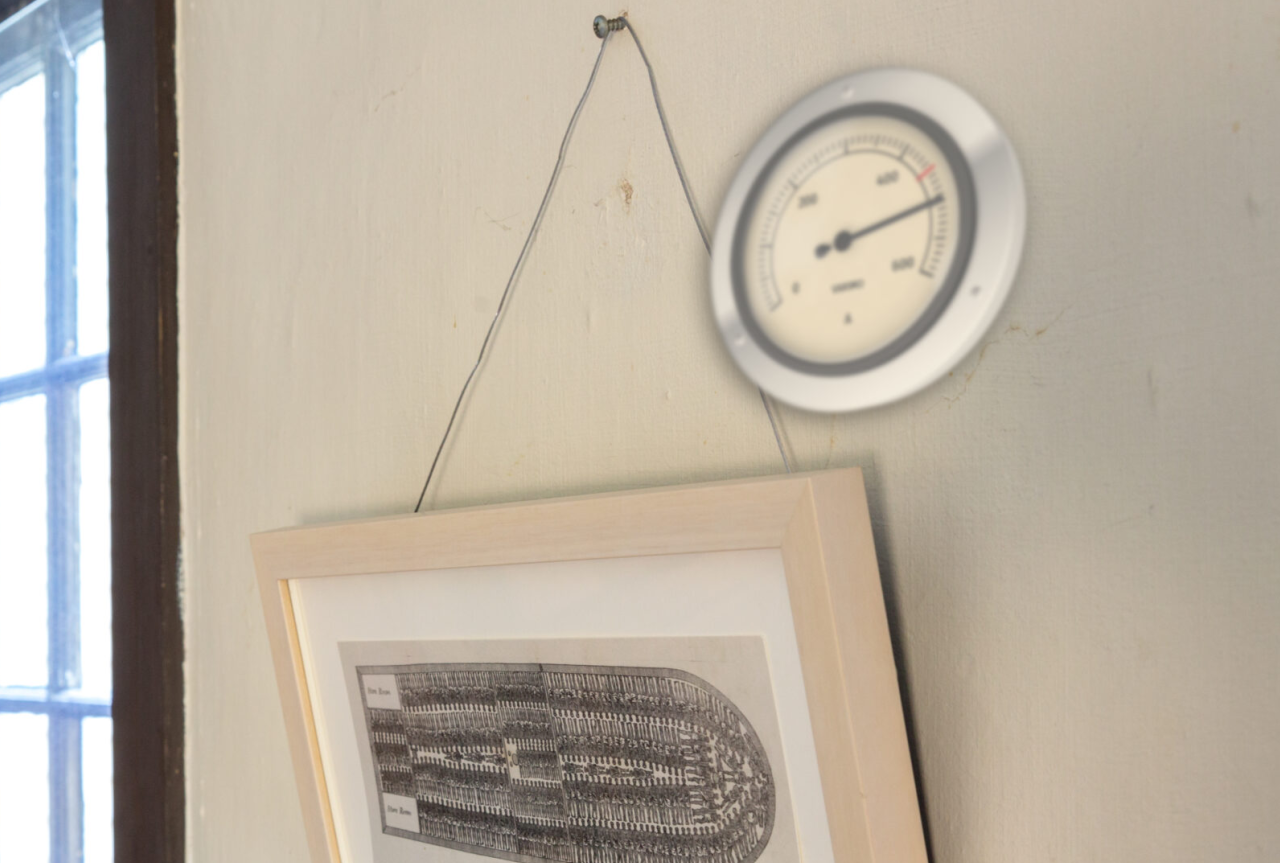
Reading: {"value": 500, "unit": "A"}
